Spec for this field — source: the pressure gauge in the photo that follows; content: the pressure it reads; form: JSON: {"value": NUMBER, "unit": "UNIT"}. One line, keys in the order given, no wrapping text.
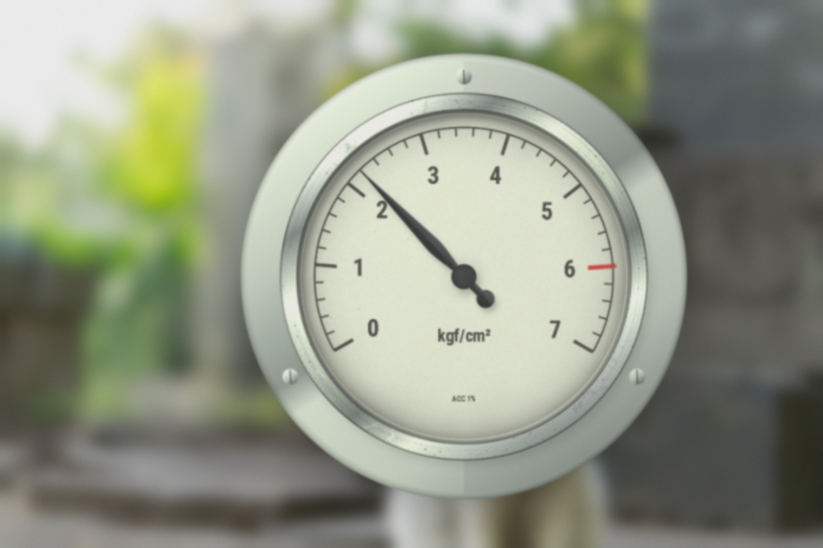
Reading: {"value": 2.2, "unit": "kg/cm²"}
